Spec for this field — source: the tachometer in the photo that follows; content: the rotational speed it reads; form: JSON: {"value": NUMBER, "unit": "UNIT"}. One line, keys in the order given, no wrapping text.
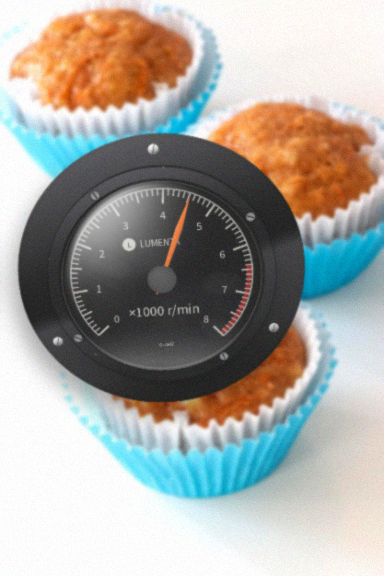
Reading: {"value": 4500, "unit": "rpm"}
